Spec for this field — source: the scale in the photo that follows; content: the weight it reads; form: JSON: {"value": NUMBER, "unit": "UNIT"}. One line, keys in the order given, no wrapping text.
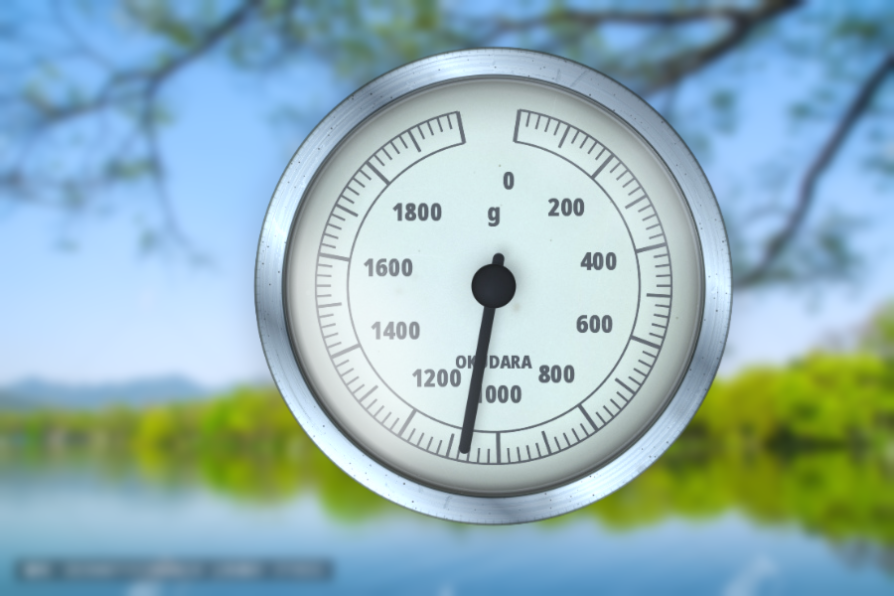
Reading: {"value": 1070, "unit": "g"}
